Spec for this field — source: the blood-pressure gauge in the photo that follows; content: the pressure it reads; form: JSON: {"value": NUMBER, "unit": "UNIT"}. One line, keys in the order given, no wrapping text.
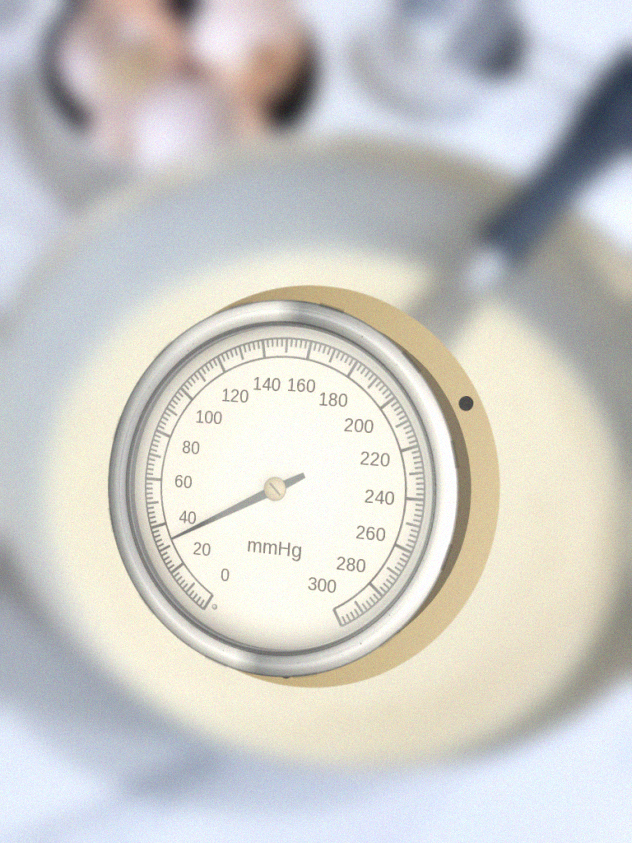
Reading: {"value": 32, "unit": "mmHg"}
